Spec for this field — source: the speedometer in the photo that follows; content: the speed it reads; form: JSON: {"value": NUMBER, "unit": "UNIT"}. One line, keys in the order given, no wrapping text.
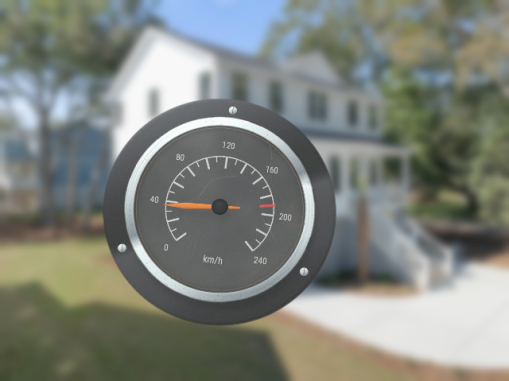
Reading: {"value": 35, "unit": "km/h"}
